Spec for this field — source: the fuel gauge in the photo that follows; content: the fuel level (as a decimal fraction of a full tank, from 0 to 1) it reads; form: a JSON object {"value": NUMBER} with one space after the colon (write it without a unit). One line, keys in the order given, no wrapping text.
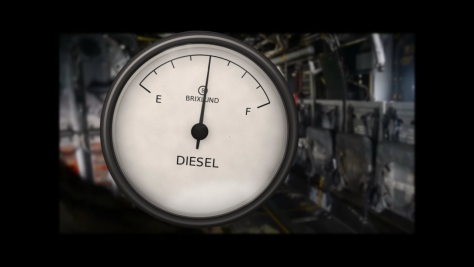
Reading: {"value": 0.5}
